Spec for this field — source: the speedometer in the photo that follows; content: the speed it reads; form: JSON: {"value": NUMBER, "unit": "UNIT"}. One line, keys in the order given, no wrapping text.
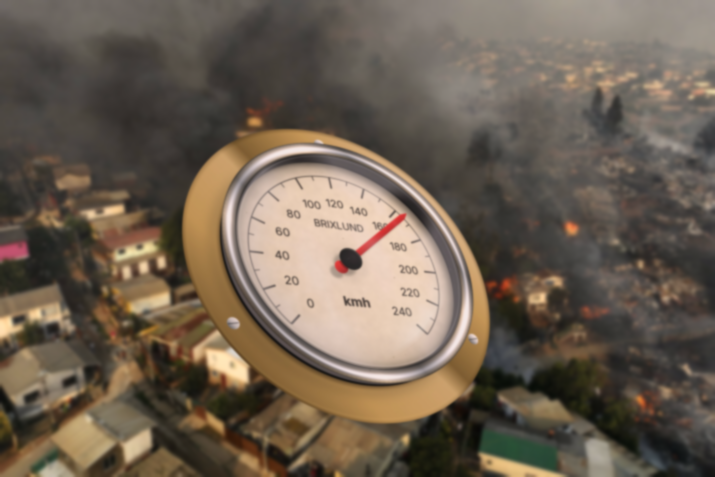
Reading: {"value": 165, "unit": "km/h"}
